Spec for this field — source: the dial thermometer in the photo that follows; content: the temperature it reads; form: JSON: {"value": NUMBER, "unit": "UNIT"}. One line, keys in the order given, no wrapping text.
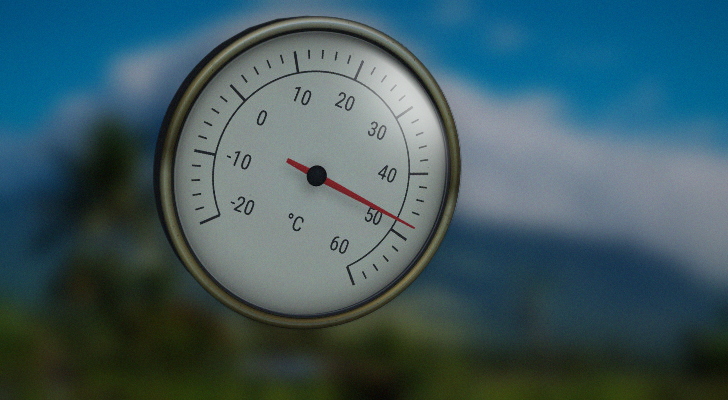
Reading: {"value": 48, "unit": "°C"}
